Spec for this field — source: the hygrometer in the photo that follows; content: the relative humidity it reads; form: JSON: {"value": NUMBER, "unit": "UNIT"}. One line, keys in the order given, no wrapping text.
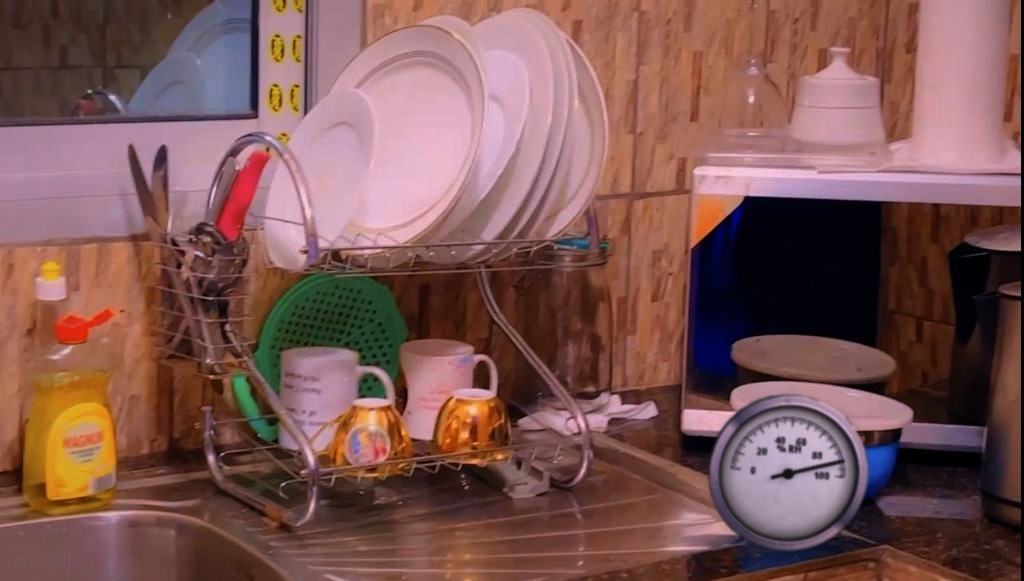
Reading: {"value": 90, "unit": "%"}
